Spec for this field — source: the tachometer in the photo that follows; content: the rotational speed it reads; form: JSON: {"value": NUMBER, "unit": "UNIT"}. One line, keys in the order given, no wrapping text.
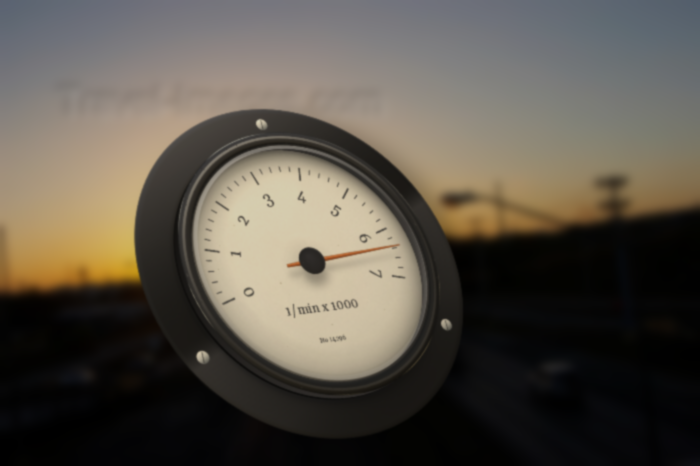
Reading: {"value": 6400, "unit": "rpm"}
